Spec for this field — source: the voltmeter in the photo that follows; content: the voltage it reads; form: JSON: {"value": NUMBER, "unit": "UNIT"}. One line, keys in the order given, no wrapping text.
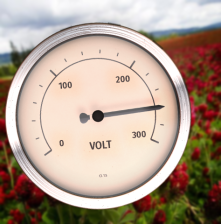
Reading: {"value": 260, "unit": "V"}
